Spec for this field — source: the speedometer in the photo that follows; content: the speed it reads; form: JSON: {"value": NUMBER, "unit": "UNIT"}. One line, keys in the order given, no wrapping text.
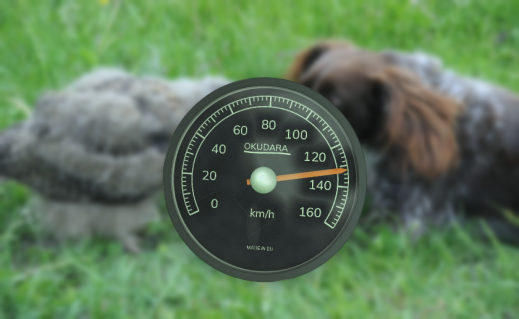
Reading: {"value": 132, "unit": "km/h"}
